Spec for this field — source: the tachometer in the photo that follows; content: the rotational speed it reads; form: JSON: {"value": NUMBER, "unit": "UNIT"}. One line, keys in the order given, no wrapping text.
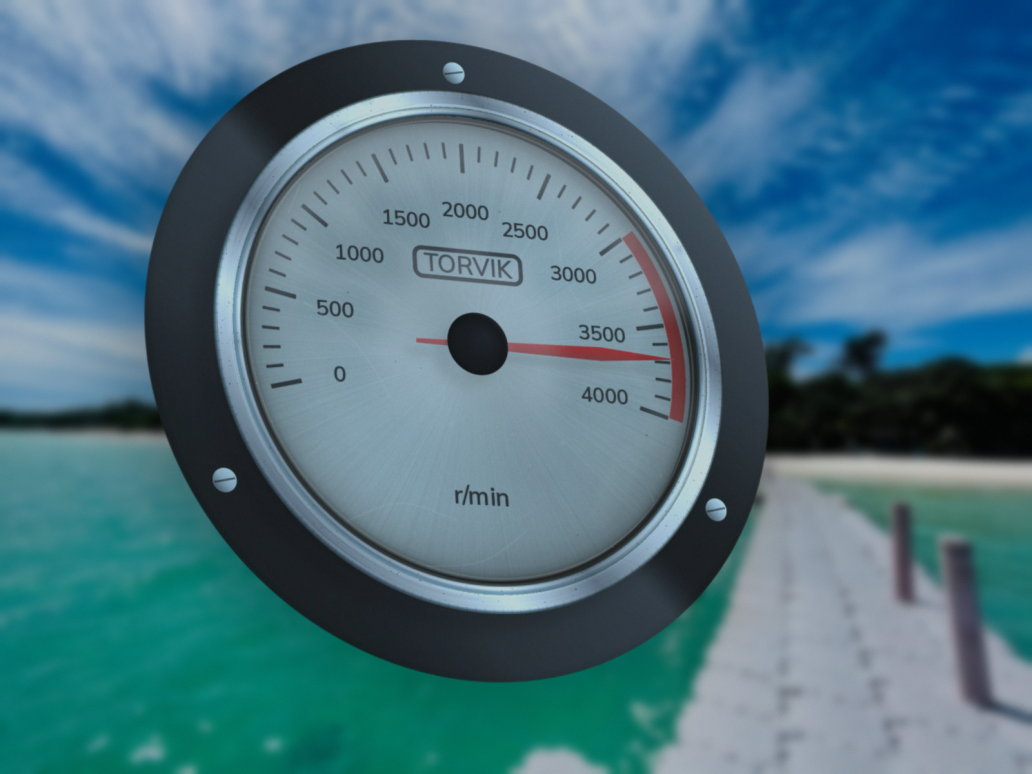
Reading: {"value": 3700, "unit": "rpm"}
